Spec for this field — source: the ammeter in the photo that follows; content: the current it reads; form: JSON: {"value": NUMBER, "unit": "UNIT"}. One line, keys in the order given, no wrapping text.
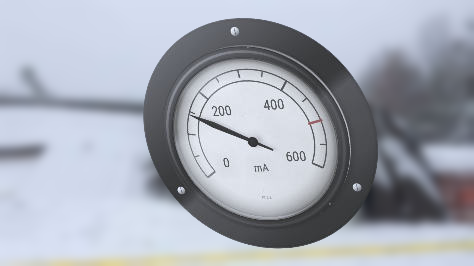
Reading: {"value": 150, "unit": "mA"}
